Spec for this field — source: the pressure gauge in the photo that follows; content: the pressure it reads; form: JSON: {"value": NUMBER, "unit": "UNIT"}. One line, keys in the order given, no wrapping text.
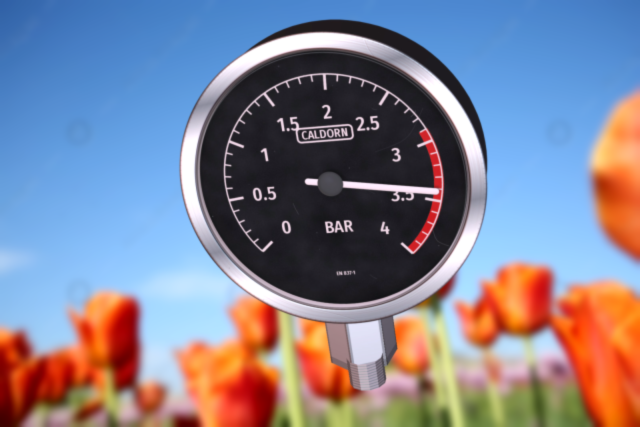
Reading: {"value": 3.4, "unit": "bar"}
